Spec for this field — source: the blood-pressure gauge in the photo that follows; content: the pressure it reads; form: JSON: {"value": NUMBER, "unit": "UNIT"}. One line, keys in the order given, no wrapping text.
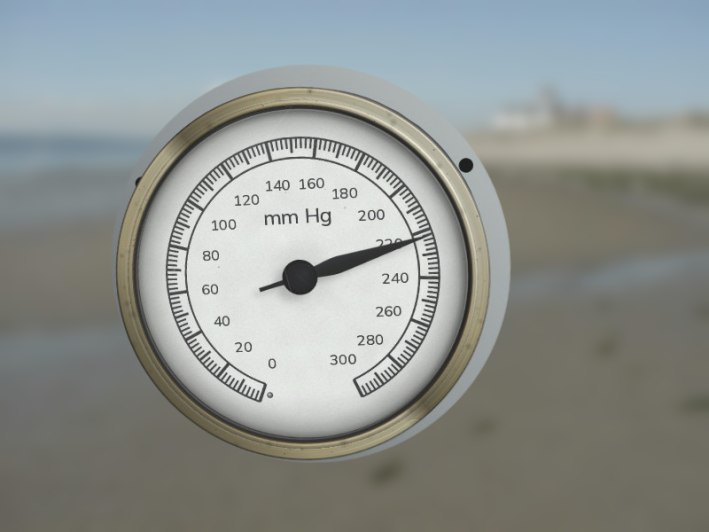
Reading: {"value": 222, "unit": "mmHg"}
